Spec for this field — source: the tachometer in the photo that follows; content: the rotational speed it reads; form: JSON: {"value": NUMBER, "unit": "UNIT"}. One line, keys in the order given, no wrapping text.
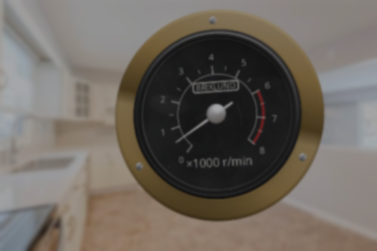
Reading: {"value": 500, "unit": "rpm"}
